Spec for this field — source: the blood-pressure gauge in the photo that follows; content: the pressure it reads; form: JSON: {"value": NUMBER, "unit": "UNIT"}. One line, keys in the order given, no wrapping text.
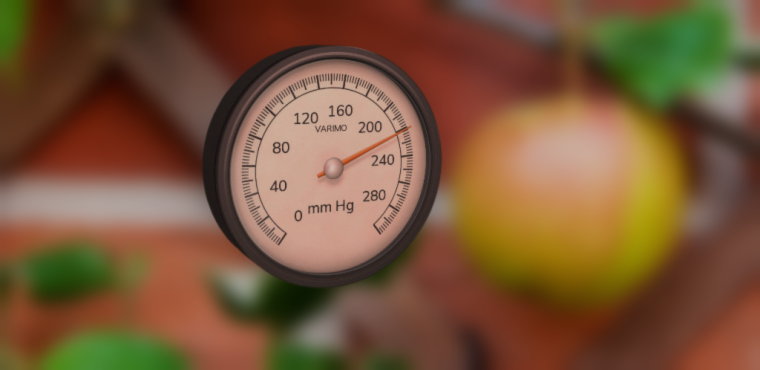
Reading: {"value": 220, "unit": "mmHg"}
